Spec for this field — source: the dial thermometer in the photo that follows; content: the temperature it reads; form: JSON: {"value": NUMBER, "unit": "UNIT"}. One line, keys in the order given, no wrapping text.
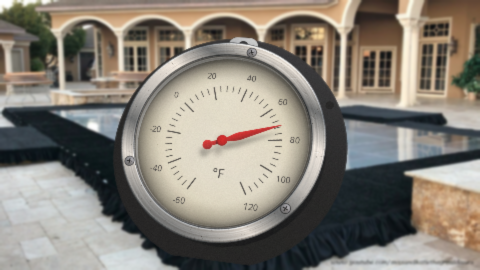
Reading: {"value": 72, "unit": "°F"}
